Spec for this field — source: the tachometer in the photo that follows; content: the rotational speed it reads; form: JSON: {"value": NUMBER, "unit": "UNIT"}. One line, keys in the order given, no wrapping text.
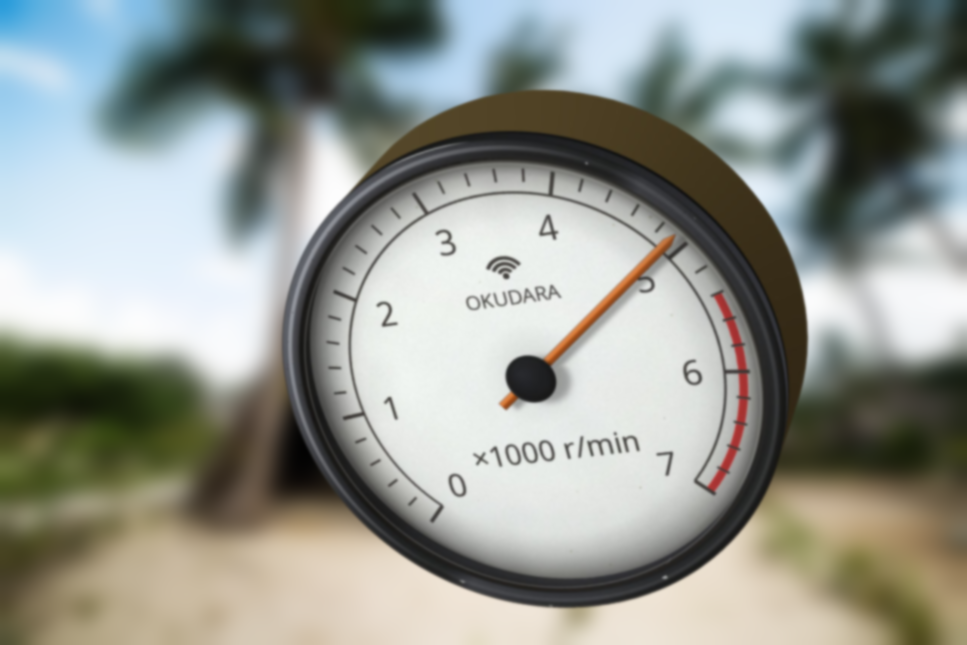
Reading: {"value": 4900, "unit": "rpm"}
